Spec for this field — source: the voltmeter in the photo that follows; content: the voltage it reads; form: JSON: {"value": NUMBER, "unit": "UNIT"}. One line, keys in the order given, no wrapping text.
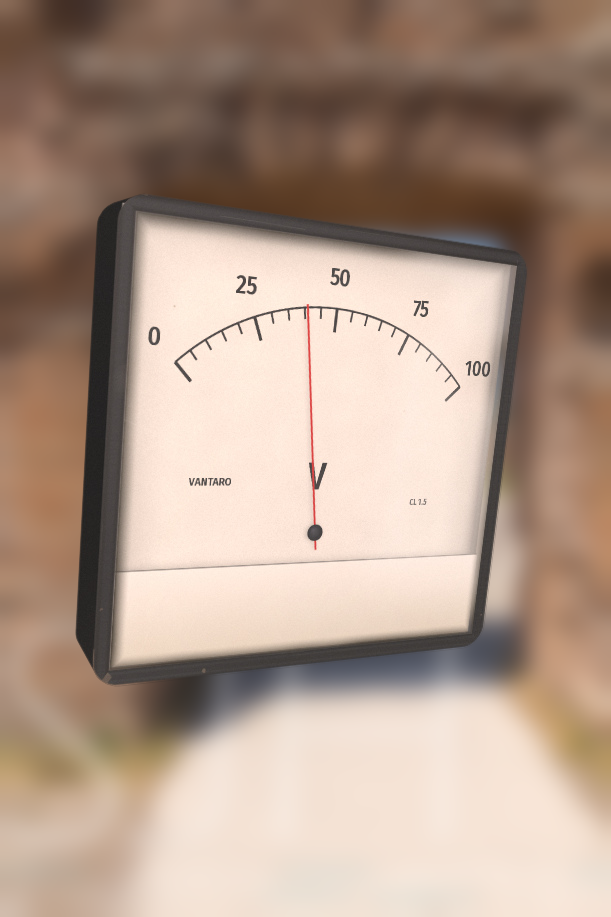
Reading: {"value": 40, "unit": "V"}
